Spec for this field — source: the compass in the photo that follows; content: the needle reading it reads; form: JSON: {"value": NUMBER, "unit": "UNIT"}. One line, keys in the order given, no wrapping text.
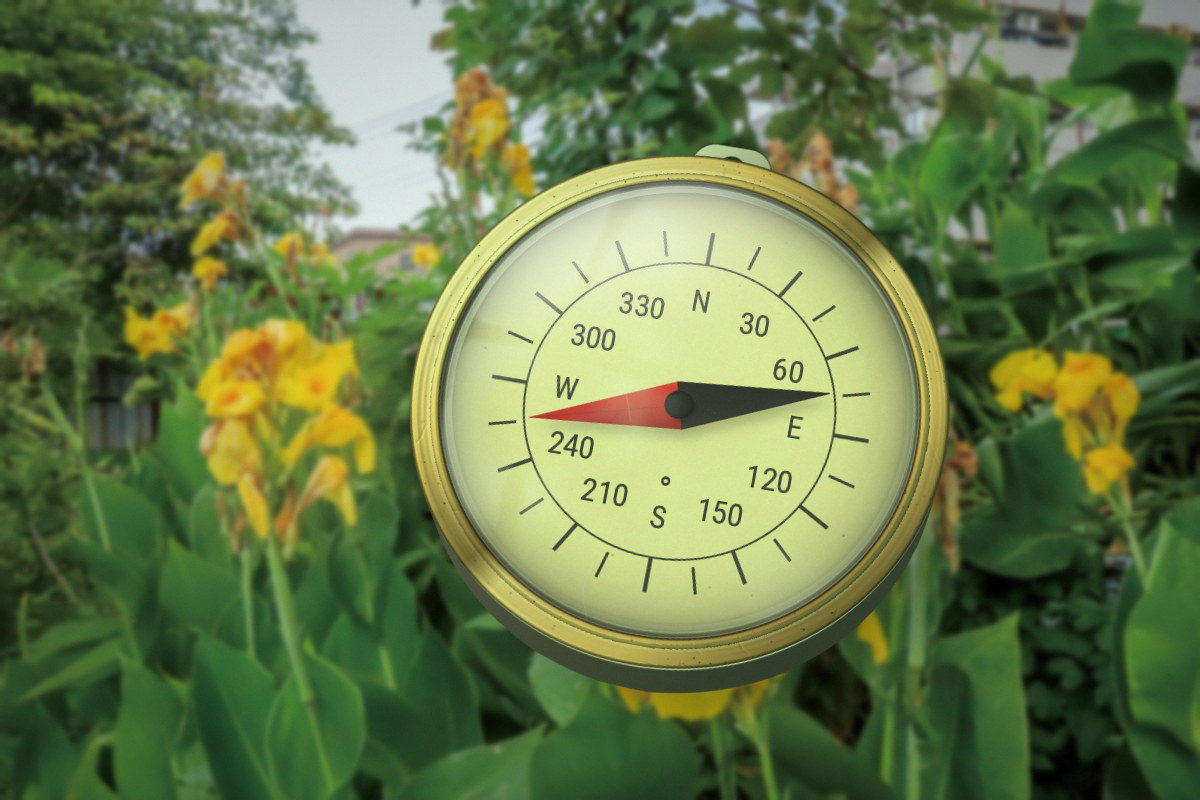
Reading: {"value": 255, "unit": "°"}
